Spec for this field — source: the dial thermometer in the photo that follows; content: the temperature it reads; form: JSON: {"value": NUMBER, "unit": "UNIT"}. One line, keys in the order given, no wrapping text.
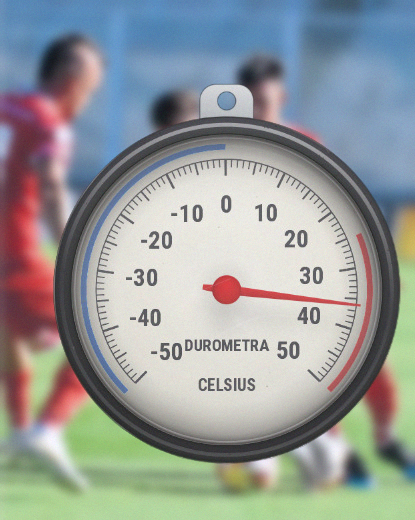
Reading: {"value": 36, "unit": "°C"}
